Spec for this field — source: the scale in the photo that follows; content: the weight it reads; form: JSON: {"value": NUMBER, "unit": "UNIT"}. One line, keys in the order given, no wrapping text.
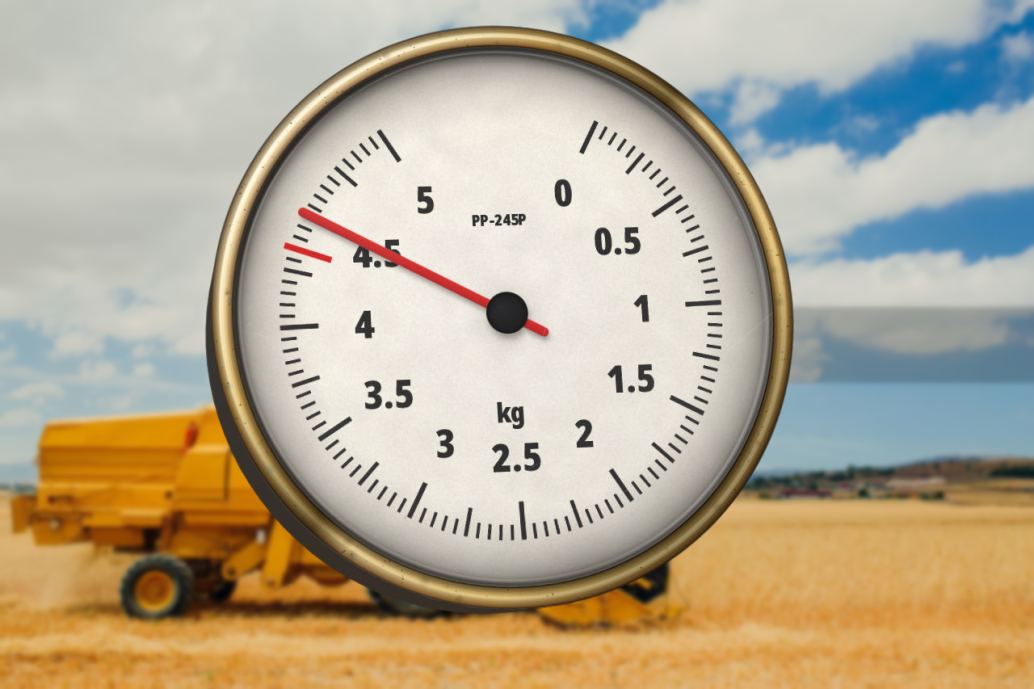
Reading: {"value": 4.5, "unit": "kg"}
